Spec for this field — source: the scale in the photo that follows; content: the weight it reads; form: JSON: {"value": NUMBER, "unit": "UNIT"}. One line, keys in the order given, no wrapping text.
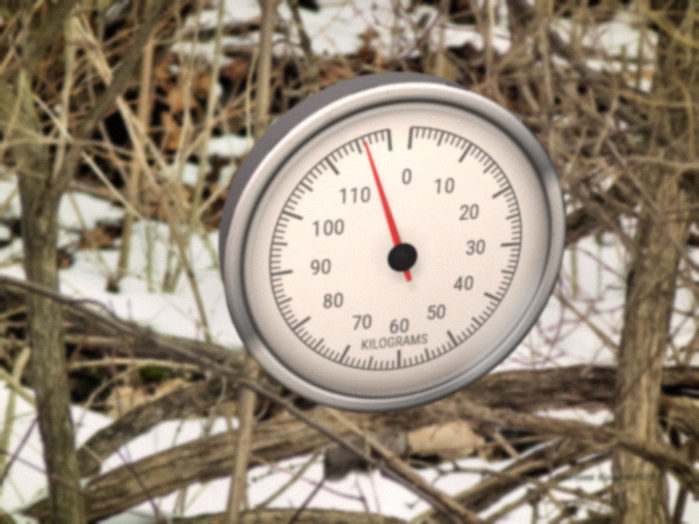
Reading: {"value": 116, "unit": "kg"}
